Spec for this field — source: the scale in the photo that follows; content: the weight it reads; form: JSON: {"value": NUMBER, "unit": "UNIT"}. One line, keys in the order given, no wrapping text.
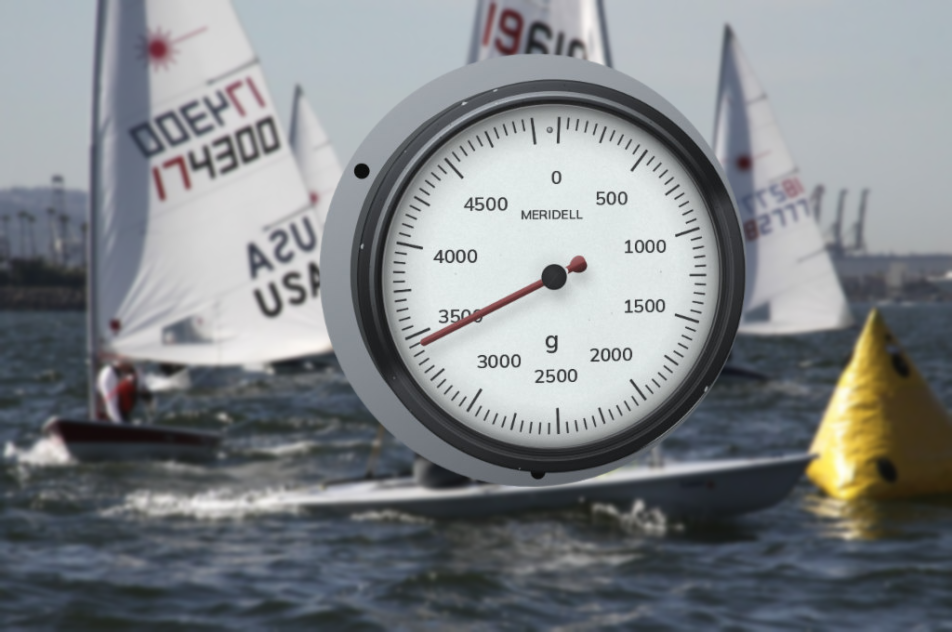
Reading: {"value": 3450, "unit": "g"}
